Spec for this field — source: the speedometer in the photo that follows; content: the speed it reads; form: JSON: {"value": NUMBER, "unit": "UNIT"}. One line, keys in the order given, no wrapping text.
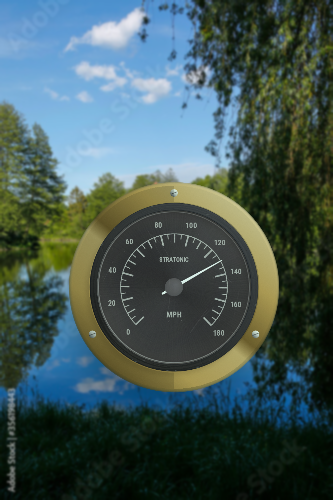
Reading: {"value": 130, "unit": "mph"}
